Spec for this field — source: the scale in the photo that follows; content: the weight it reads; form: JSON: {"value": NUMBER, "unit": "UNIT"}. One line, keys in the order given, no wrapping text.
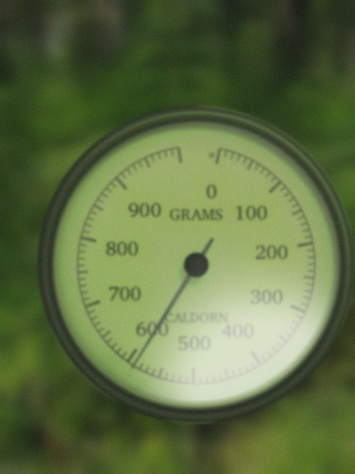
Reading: {"value": 590, "unit": "g"}
